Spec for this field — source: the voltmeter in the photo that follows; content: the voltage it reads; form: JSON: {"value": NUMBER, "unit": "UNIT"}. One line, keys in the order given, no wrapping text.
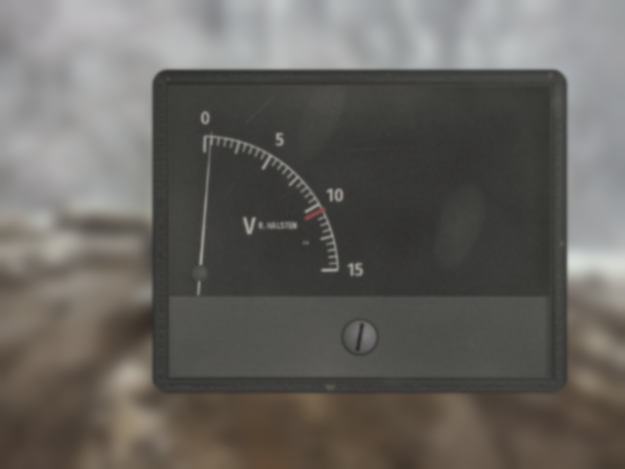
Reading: {"value": 0.5, "unit": "V"}
